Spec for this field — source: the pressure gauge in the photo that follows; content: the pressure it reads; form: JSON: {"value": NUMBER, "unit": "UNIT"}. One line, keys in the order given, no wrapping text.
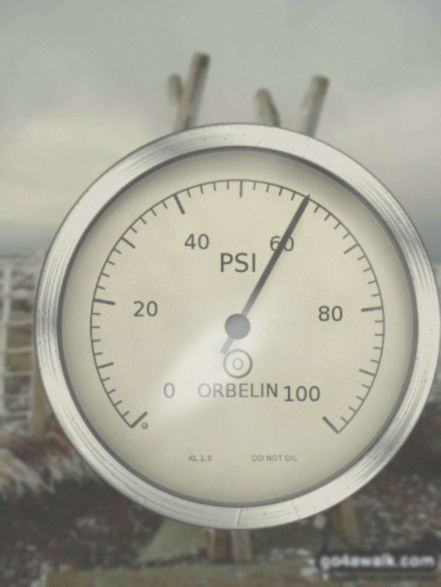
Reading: {"value": 60, "unit": "psi"}
